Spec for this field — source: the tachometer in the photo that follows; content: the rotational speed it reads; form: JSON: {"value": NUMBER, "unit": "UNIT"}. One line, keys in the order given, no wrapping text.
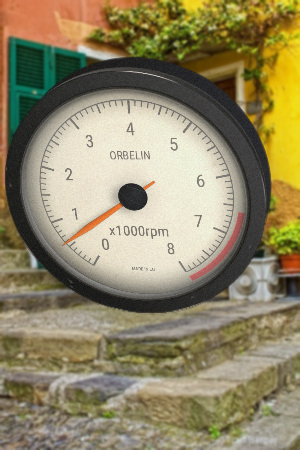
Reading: {"value": 600, "unit": "rpm"}
